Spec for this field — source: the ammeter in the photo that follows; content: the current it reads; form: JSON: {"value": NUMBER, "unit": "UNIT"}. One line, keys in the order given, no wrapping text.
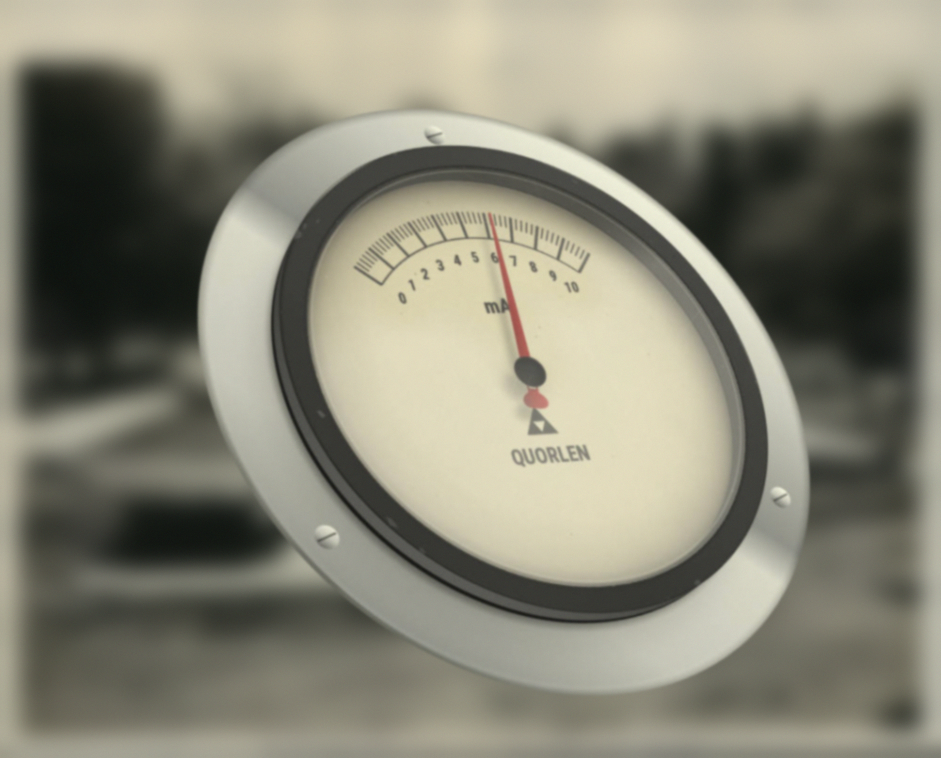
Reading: {"value": 6, "unit": "mA"}
